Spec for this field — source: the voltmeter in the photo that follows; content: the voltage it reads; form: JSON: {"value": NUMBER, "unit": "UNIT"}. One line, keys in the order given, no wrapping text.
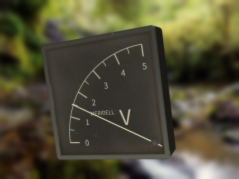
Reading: {"value": 1.5, "unit": "V"}
